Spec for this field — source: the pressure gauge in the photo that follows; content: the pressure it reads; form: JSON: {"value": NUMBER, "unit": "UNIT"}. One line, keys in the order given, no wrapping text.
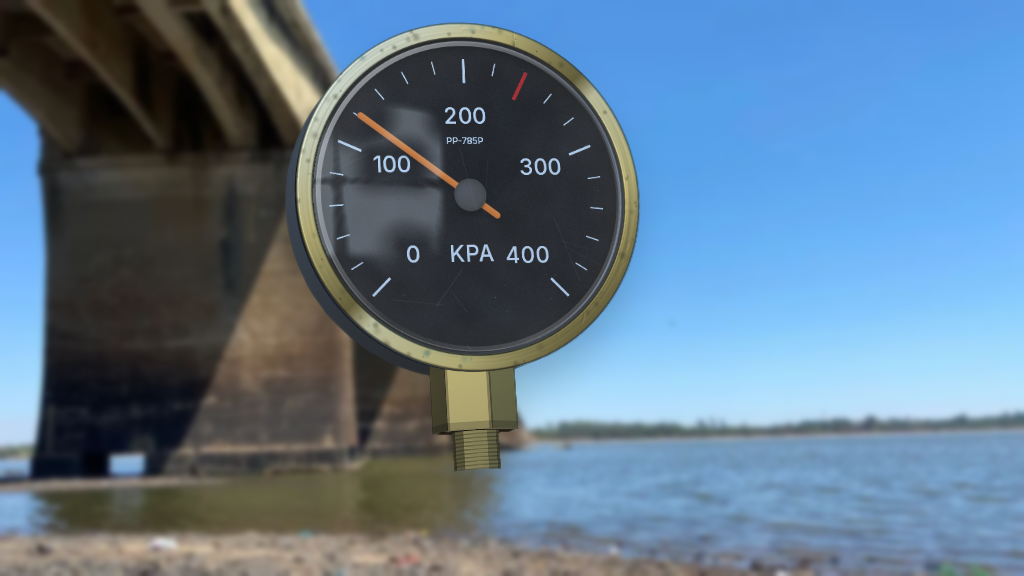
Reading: {"value": 120, "unit": "kPa"}
